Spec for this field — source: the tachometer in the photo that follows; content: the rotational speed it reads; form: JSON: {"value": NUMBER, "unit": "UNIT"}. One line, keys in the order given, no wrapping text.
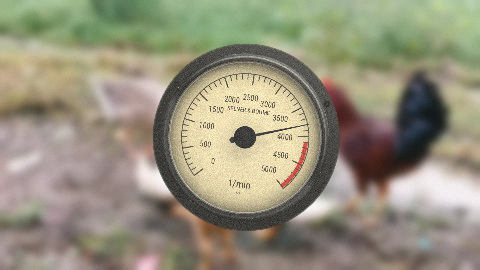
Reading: {"value": 3800, "unit": "rpm"}
